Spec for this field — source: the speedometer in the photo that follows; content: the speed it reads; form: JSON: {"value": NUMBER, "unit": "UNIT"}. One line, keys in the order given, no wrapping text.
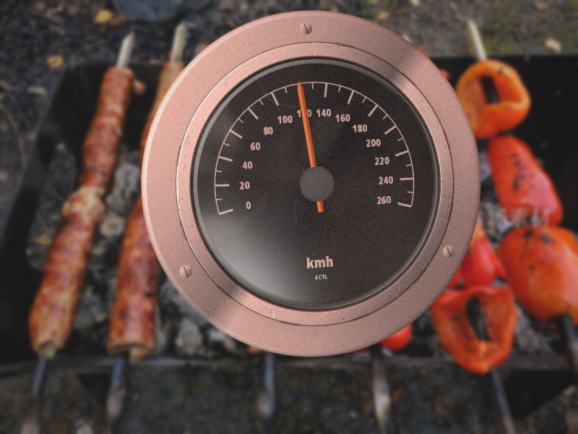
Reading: {"value": 120, "unit": "km/h"}
